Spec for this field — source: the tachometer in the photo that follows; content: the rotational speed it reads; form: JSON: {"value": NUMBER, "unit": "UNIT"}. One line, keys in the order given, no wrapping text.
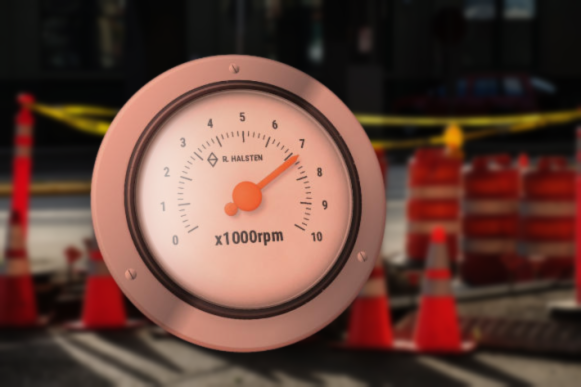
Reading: {"value": 7200, "unit": "rpm"}
